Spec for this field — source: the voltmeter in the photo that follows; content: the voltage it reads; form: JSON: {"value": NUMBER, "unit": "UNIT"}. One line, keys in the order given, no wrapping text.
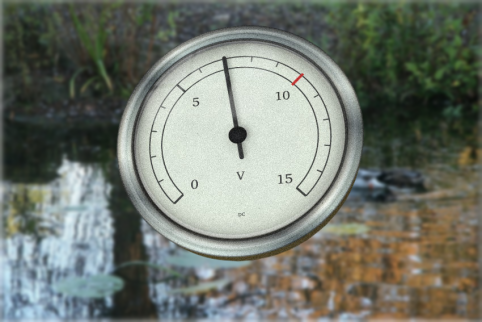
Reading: {"value": 7, "unit": "V"}
